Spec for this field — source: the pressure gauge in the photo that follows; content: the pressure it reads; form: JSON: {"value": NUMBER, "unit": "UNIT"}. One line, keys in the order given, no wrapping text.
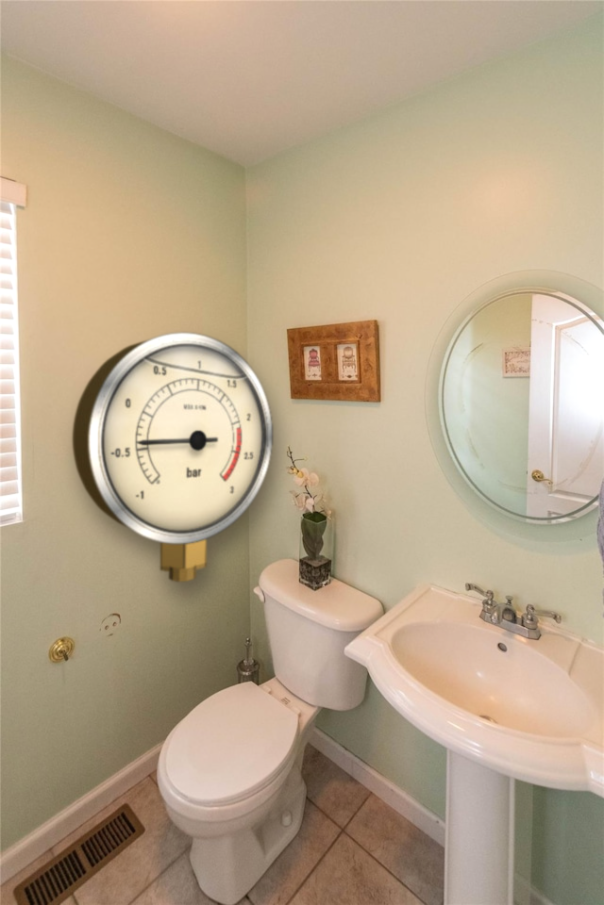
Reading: {"value": -0.4, "unit": "bar"}
